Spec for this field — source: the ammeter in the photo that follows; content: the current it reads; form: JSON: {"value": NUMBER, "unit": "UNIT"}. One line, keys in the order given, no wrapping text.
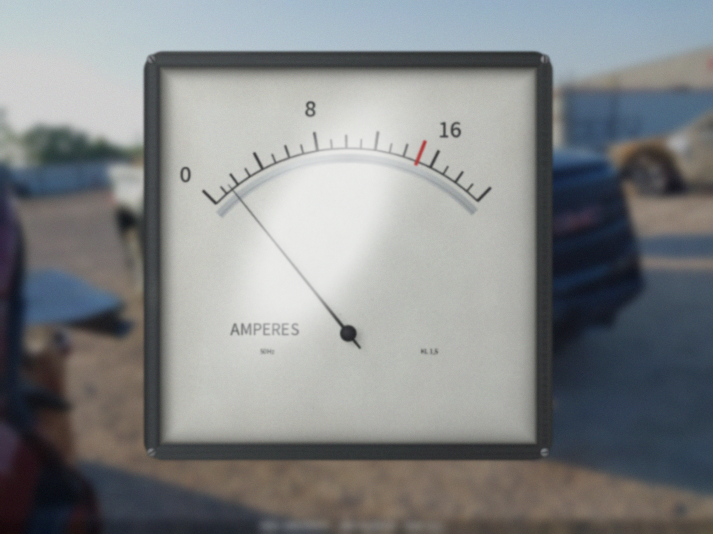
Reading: {"value": 1.5, "unit": "A"}
